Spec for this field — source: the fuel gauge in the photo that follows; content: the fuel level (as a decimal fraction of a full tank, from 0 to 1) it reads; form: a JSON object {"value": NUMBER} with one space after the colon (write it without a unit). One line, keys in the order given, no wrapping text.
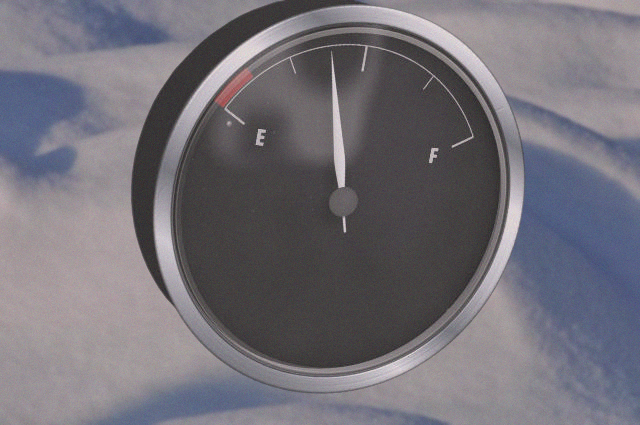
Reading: {"value": 0.375}
